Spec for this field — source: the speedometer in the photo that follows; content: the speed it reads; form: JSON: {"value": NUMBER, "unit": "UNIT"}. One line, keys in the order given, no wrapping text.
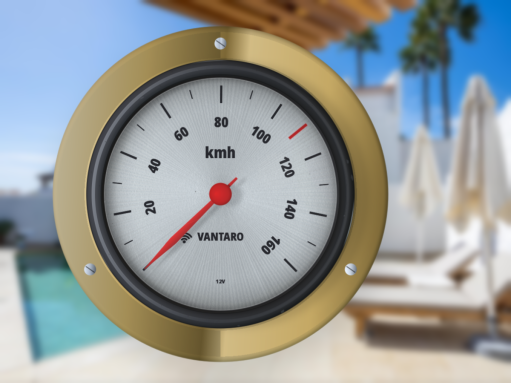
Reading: {"value": 0, "unit": "km/h"}
